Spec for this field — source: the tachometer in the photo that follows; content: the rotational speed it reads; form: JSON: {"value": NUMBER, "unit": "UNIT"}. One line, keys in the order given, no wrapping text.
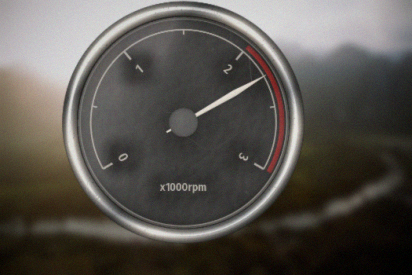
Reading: {"value": 2250, "unit": "rpm"}
